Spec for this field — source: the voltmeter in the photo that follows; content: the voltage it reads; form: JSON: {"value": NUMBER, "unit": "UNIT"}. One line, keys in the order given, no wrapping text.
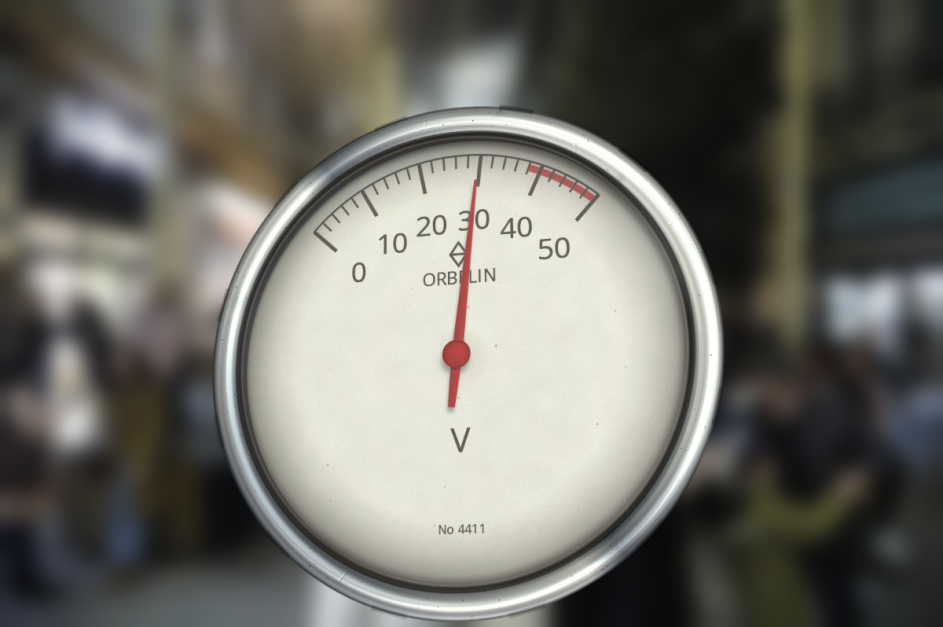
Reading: {"value": 30, "unit": "V"}
